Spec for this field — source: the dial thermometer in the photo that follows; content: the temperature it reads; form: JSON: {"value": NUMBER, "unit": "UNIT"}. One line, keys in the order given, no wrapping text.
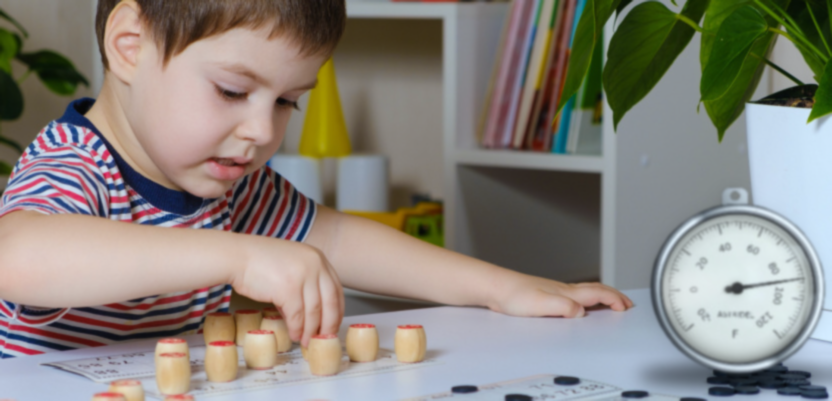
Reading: {"value": 90, "unit": "°F"}
